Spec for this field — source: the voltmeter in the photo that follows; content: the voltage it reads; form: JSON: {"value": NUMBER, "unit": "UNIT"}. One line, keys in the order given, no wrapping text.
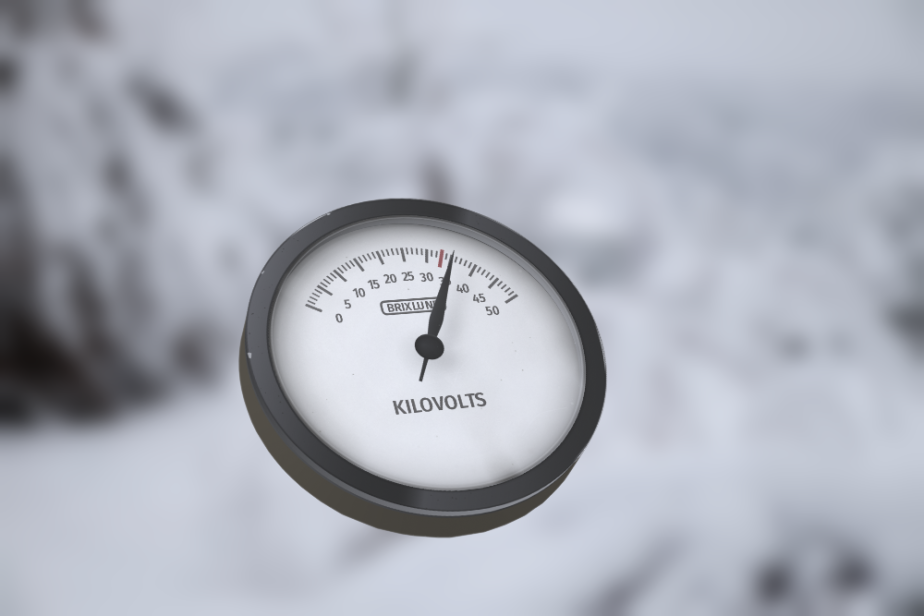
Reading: {"value": 35, "unit": "kV"}
